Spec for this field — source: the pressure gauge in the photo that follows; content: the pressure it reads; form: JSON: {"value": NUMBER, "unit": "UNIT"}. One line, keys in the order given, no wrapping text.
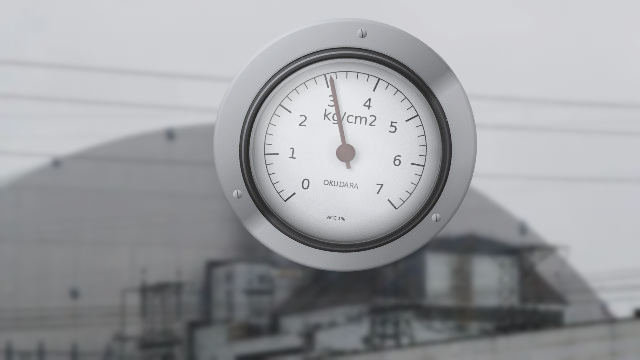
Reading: {"value": 3.1, "unit": "kg/cm²"}
